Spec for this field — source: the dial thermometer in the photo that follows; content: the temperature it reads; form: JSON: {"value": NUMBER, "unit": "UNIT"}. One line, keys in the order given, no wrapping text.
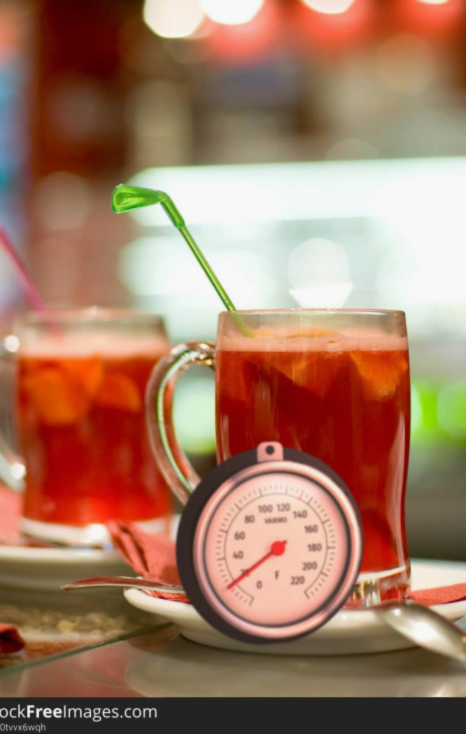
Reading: {"value": 20, "unit": "°F"}
